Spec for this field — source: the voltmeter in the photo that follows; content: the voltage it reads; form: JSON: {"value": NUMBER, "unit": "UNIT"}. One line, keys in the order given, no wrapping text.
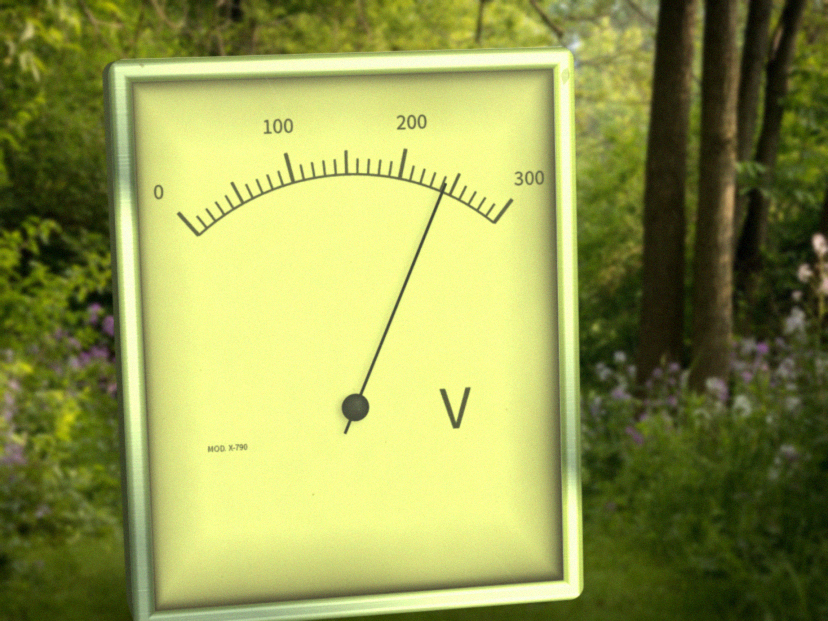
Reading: {"value": 240, "unit": "V"}
